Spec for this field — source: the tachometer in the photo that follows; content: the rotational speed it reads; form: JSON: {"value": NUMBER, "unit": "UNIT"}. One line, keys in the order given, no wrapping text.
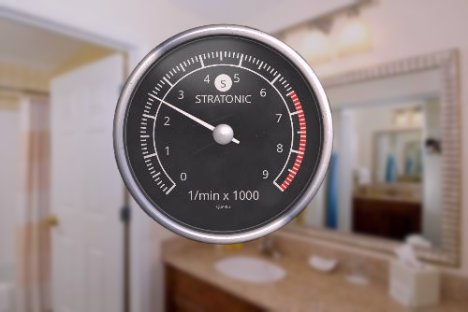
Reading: {"value": 2500, "unit": "rpm"}
